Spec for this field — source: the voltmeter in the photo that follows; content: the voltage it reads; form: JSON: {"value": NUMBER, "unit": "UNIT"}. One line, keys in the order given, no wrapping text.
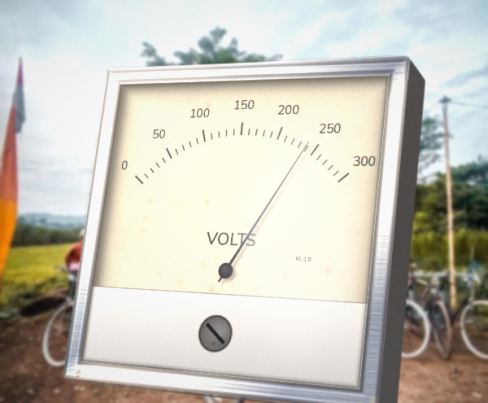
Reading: {"value": 240, "unit": "V"}
